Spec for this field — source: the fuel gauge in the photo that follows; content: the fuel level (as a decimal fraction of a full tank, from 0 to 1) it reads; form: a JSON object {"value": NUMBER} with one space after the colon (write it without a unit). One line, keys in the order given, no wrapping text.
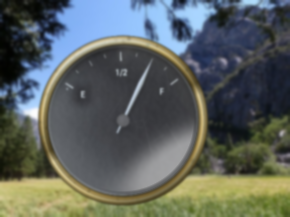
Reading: {"value": 0.75}
